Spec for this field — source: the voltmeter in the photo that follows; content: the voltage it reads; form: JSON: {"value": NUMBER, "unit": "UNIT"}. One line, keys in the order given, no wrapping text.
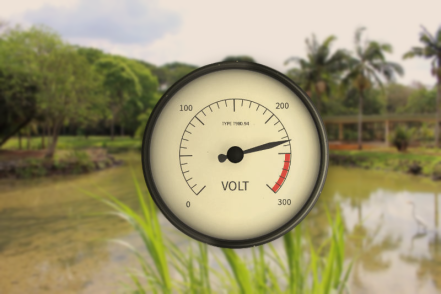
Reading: {"value": 235, "unit": "V"}
